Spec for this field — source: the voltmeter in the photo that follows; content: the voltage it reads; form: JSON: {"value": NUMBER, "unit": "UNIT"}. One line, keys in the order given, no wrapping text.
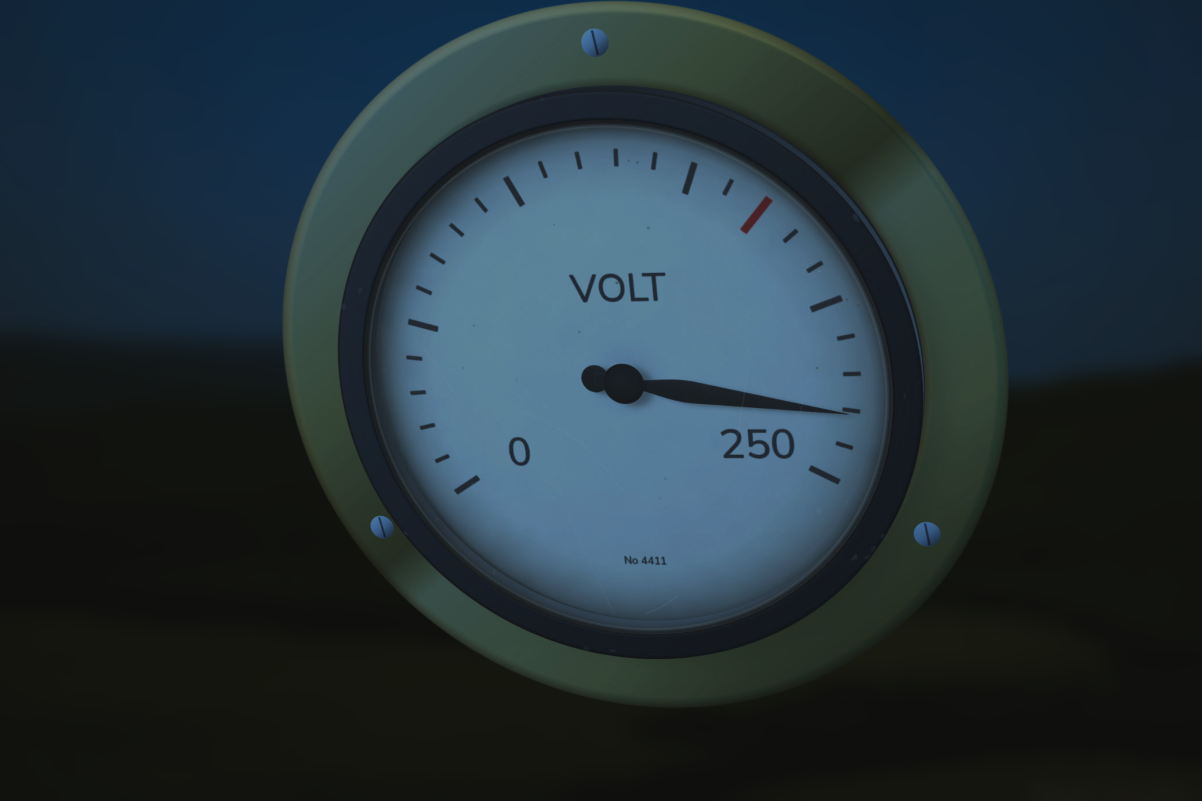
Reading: {"value": 230, "unit": "V"}
